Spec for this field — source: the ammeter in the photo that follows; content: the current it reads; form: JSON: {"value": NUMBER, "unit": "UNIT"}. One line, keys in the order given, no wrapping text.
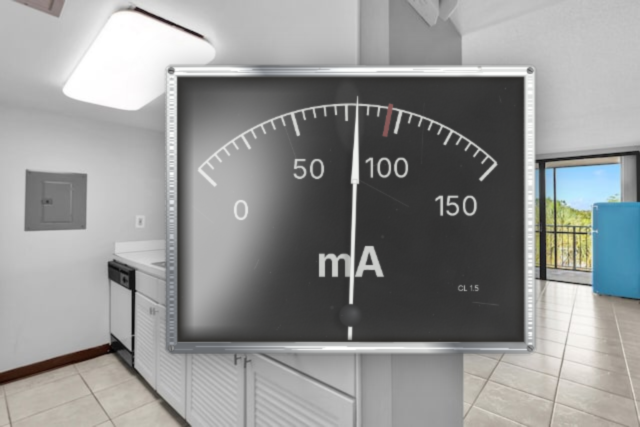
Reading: {"value": 80, "unit": "mA"}
